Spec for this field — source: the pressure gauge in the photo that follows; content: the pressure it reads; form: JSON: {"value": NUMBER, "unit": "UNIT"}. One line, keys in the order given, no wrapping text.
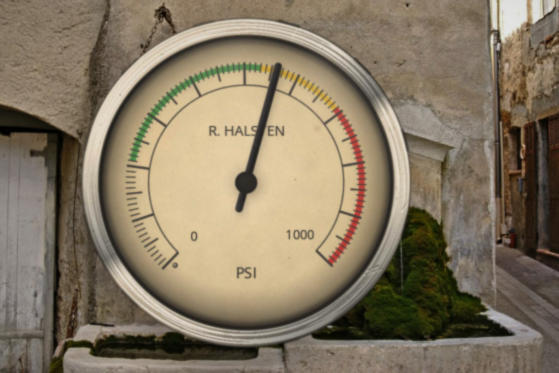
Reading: {"value": 560, "unit": "psi"}
